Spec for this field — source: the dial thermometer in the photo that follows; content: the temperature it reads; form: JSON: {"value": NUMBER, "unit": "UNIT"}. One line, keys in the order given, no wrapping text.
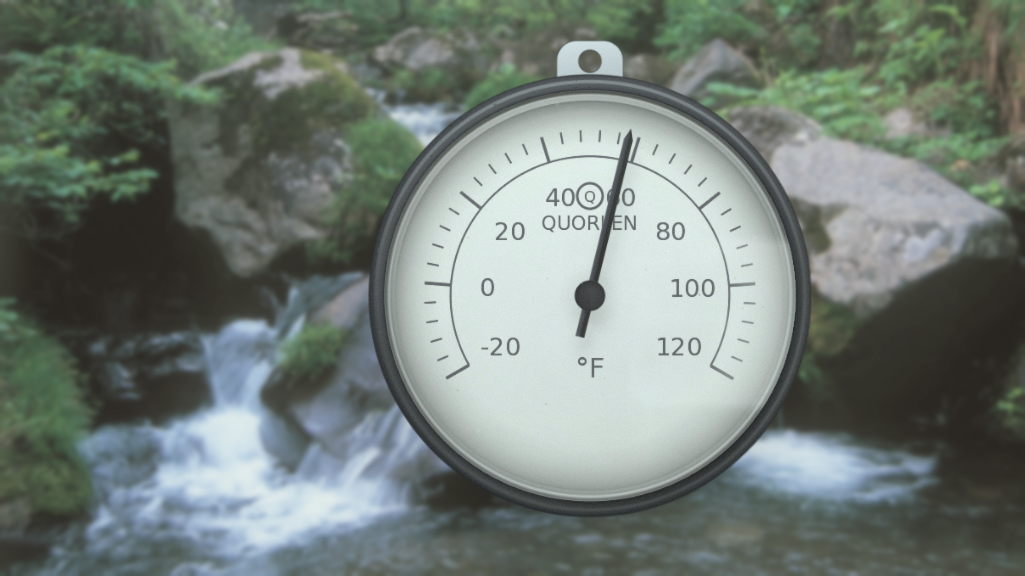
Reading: {"value": 58, "unit": "°F"}
